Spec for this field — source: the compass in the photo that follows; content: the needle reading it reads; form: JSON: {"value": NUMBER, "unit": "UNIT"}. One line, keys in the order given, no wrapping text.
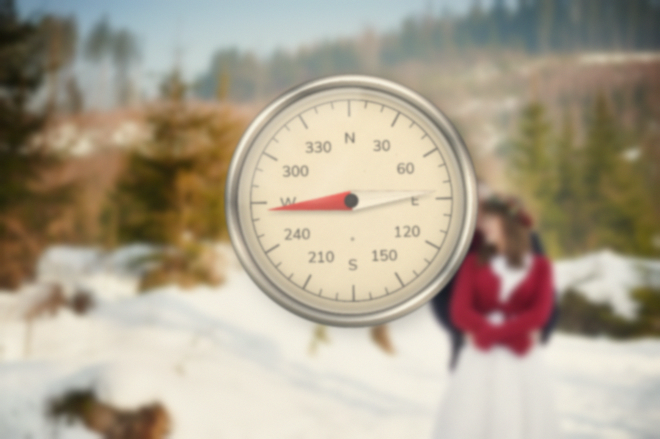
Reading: {"value": 265, "unit": "°"}
